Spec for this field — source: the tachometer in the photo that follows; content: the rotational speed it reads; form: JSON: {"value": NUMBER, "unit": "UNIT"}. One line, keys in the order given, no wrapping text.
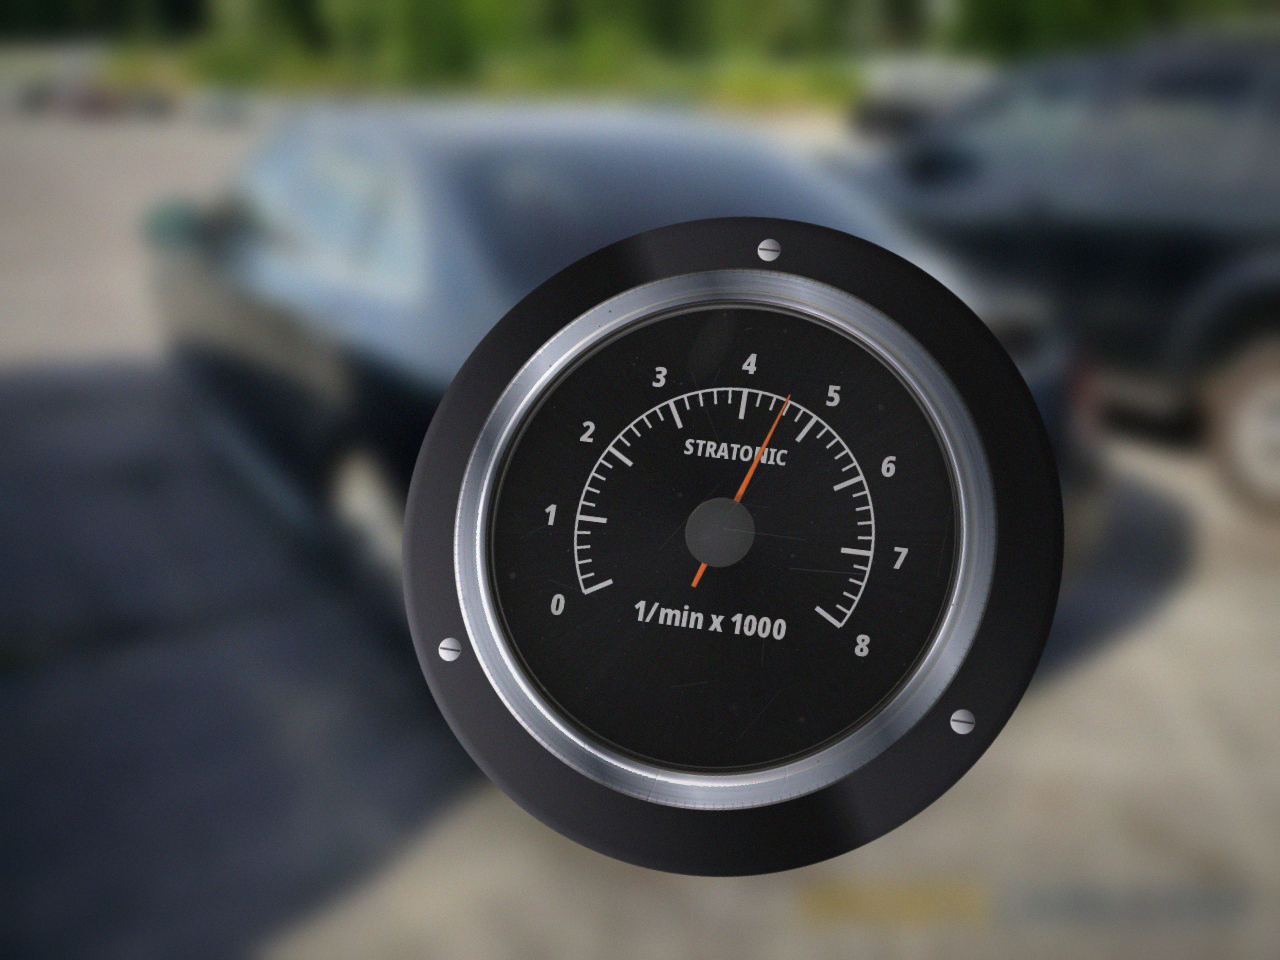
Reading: {"value": 4600, "unit": "rpm"}
